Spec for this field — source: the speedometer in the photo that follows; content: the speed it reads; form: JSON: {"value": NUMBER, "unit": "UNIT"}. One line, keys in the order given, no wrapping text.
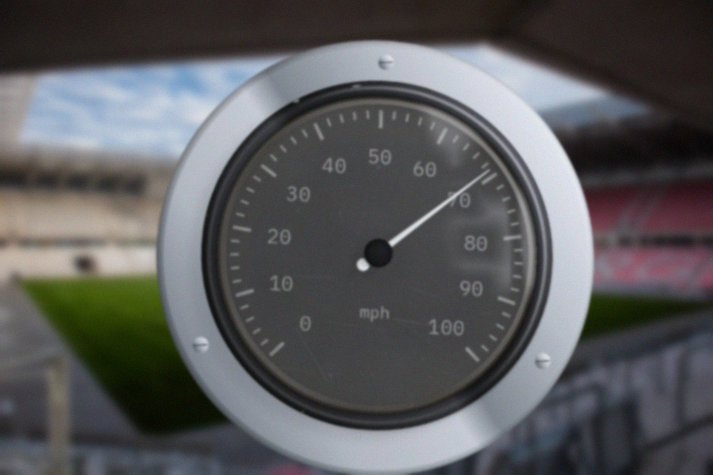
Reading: {"value": 69, "unit": "mph"}
